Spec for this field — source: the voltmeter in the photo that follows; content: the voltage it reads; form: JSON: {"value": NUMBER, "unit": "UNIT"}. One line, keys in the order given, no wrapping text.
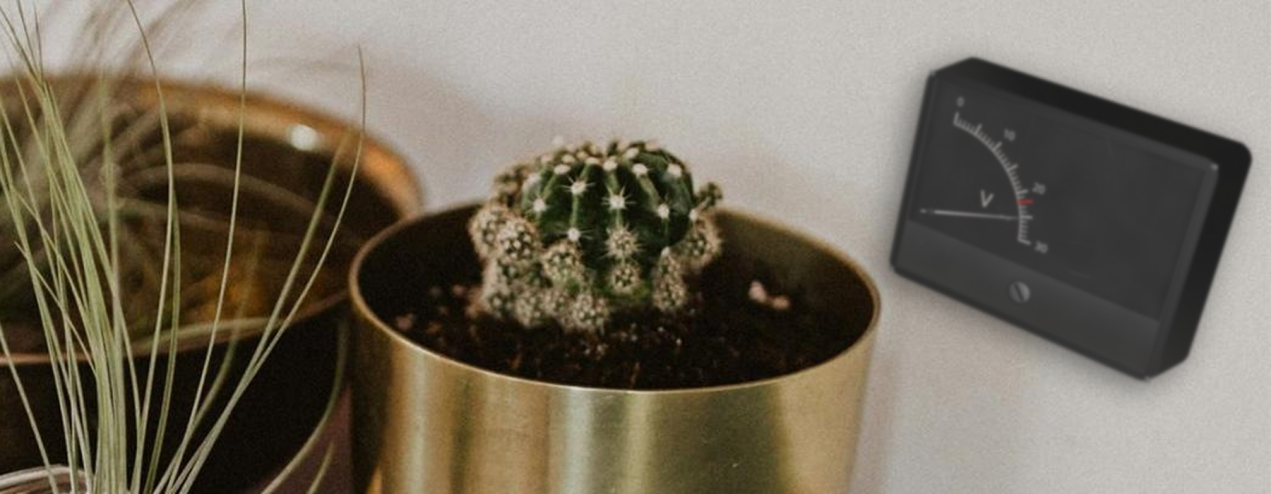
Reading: {"value": 25, "unit": "V"}
